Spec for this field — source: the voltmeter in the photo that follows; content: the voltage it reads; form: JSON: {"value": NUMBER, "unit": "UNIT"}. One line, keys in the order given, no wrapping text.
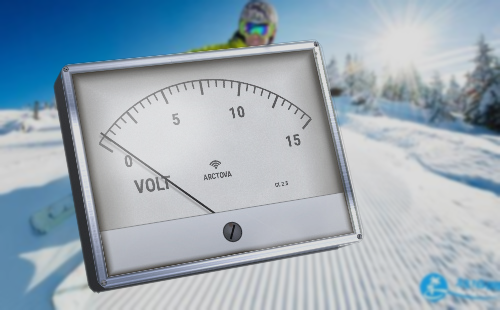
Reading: {"value": 0.5, "unit": "V"}
